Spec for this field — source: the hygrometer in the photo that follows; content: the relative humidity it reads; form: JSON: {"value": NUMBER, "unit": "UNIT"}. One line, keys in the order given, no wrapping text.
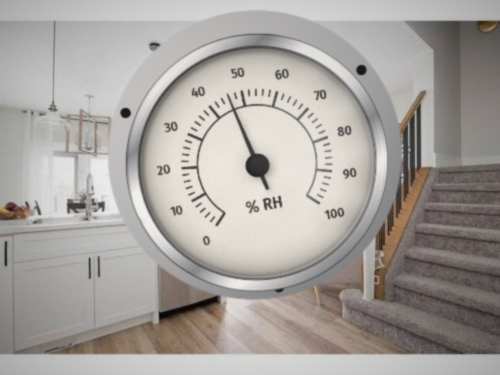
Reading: {"value": 46, "unit": "%"}
